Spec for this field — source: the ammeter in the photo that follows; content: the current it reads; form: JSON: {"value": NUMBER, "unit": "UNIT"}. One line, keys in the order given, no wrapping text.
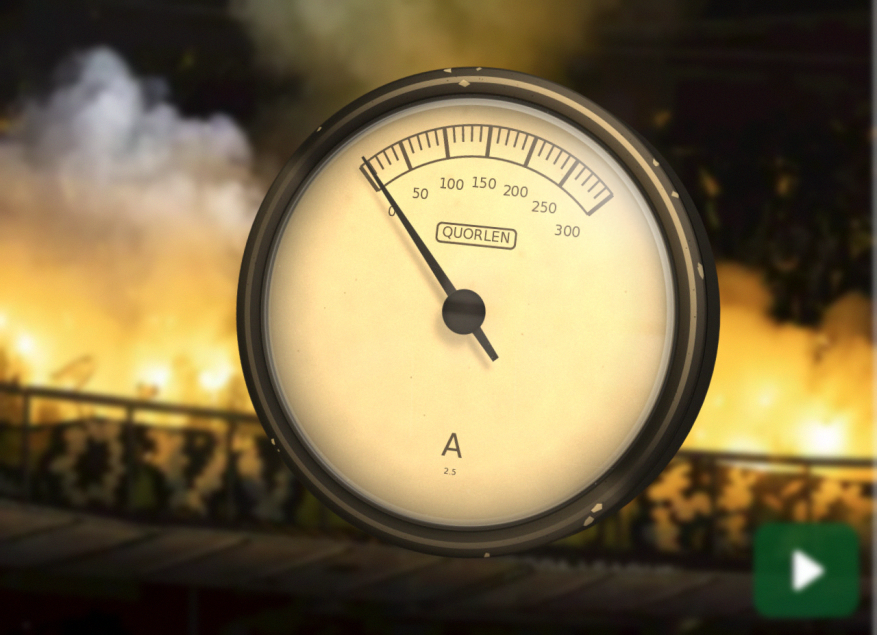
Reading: {"value": 10, "unit": "A"}
